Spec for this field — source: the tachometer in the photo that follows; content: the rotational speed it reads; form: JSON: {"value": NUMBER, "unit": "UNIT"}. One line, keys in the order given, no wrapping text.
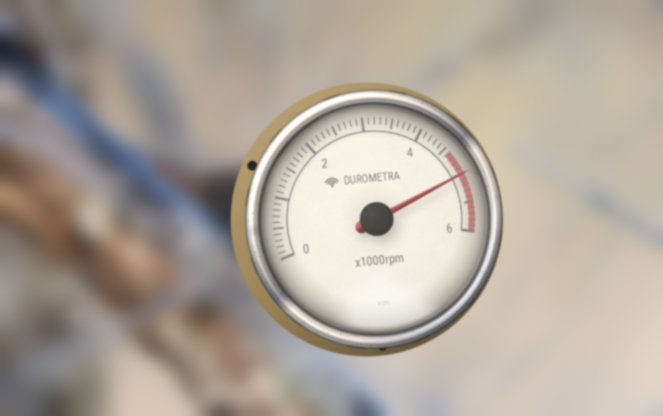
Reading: {"value": 5000, "unit": "rpm"}
